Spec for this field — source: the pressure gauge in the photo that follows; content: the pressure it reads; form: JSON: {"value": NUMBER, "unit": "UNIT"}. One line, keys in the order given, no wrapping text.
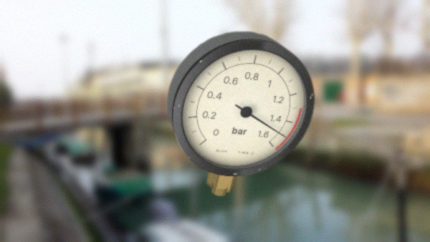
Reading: {"value": 1.5, "unit": "bar"}
